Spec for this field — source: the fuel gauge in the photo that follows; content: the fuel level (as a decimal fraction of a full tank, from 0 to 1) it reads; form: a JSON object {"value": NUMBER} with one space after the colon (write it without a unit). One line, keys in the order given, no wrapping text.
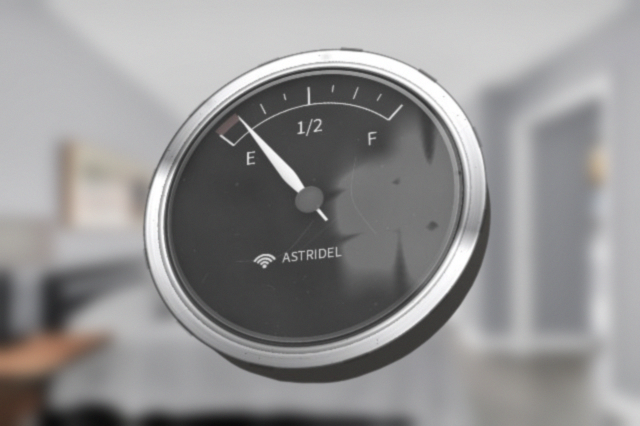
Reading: {"value": 0.125}
